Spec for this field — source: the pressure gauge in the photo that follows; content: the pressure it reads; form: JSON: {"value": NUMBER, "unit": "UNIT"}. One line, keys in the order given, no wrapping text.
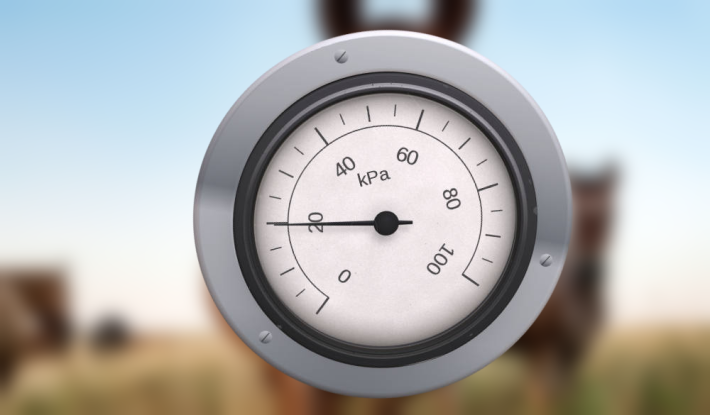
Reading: {"value": 20, "unit": "kPa"}
